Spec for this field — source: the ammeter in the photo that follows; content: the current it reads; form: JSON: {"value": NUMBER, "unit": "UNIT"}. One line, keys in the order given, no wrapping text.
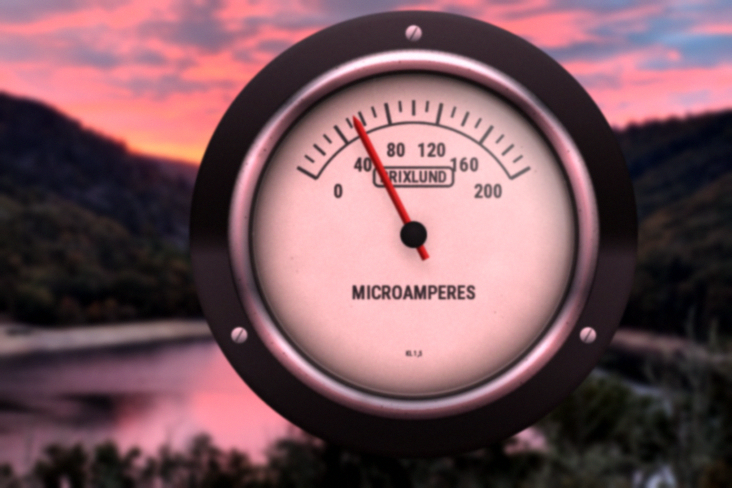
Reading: {"value": 55, "unit": "µA"}
